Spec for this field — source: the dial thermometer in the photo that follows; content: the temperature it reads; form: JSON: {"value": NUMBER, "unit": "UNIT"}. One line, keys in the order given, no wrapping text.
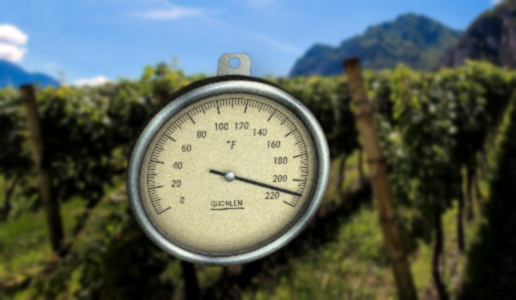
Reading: {"value": 210, "unit": "°F"}
